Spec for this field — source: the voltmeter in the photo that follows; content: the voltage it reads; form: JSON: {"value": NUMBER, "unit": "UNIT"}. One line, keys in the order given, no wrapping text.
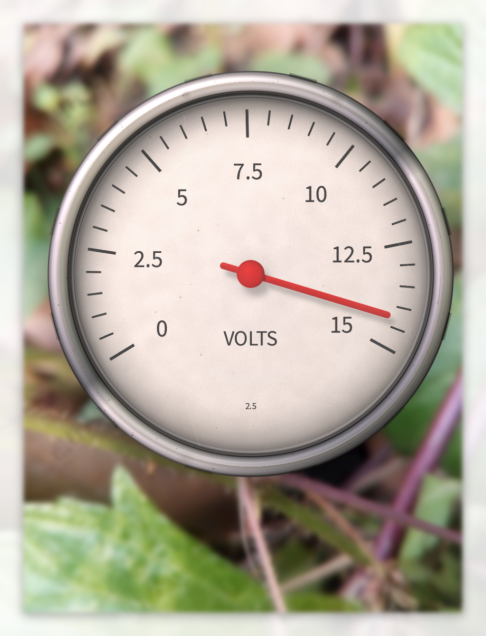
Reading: {"value": 14.25, "unit": "V"}
